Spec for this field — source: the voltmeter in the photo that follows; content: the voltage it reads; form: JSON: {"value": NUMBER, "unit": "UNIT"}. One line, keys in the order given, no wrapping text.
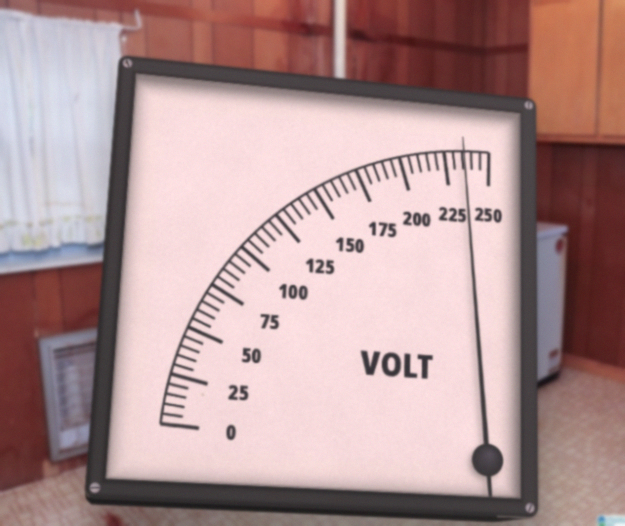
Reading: {"value": 235, "unit": "V"}
